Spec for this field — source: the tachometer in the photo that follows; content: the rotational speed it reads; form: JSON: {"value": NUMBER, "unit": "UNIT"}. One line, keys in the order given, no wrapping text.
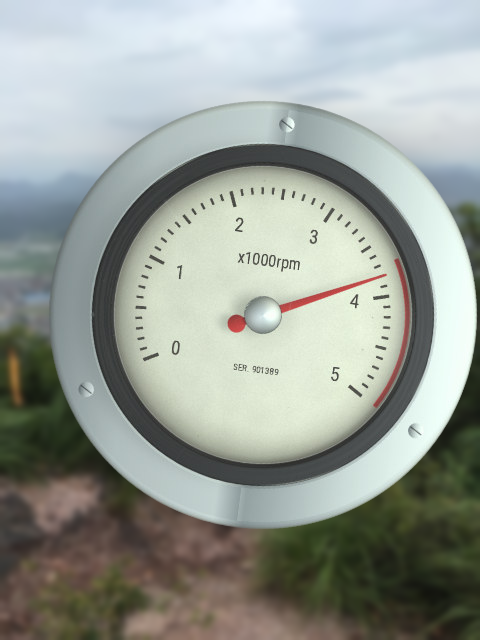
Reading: {"value": 3800, "unit": "rpm"}
